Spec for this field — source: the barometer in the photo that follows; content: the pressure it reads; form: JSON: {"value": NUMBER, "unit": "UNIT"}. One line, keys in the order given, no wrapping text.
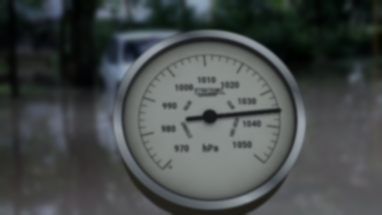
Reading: {"value": 1036, "unit": "hPa"}
